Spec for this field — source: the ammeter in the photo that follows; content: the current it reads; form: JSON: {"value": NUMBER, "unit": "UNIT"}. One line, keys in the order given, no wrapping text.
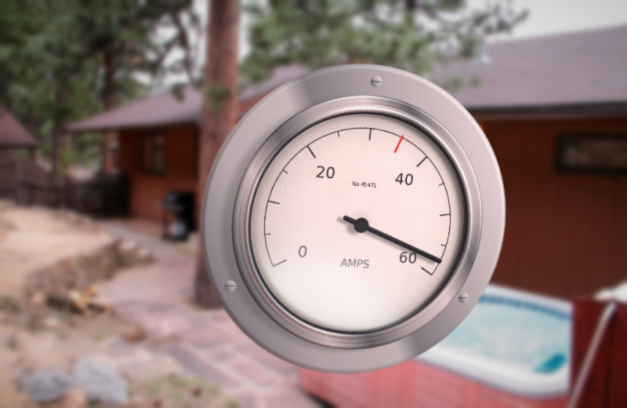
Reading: {"value": 57.5, "unit": "A"}
